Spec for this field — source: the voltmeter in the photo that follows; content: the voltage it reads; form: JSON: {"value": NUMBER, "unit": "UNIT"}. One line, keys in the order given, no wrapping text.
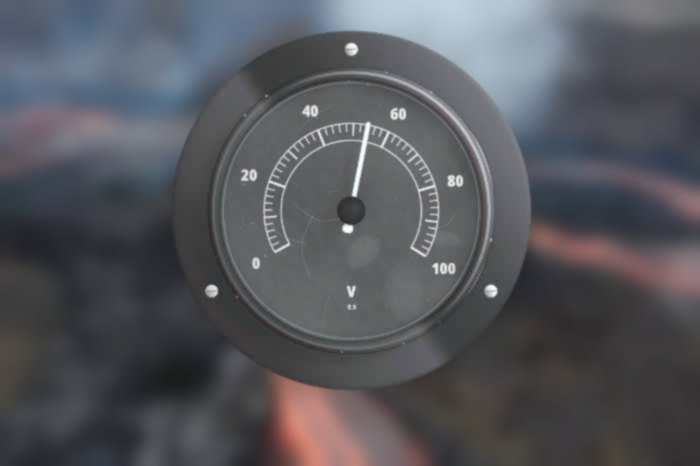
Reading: {"value": 54, "unit": "V"}
